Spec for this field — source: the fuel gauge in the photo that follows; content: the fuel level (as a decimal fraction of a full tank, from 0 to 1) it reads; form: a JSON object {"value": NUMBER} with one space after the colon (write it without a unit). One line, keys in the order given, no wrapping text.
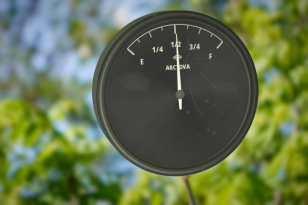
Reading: {"value": 0.5}
